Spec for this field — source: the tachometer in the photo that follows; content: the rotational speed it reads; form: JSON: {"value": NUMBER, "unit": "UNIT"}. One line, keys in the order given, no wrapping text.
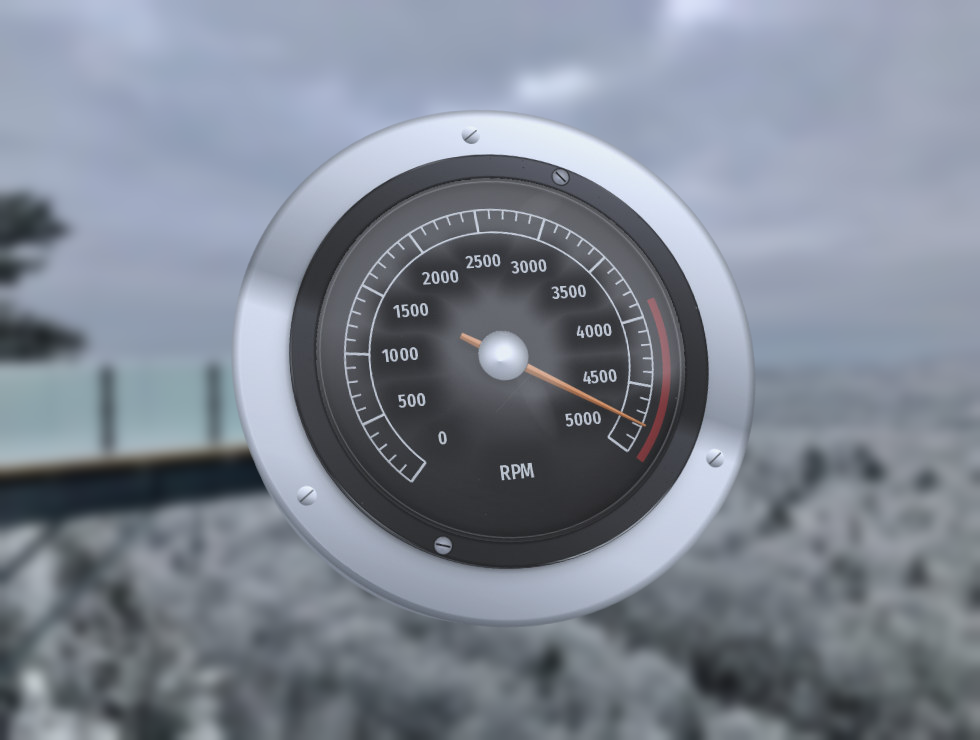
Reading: {"value": 4800, "unit": "rpm"}
